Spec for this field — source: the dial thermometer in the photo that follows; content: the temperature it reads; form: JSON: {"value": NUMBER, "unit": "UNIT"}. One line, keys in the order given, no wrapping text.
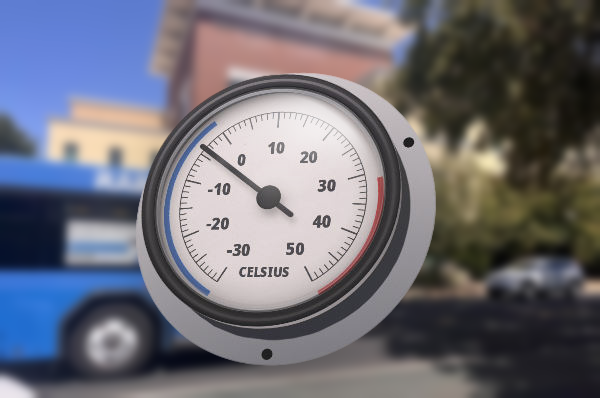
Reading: {"value": -4, "unit": "°C"}
